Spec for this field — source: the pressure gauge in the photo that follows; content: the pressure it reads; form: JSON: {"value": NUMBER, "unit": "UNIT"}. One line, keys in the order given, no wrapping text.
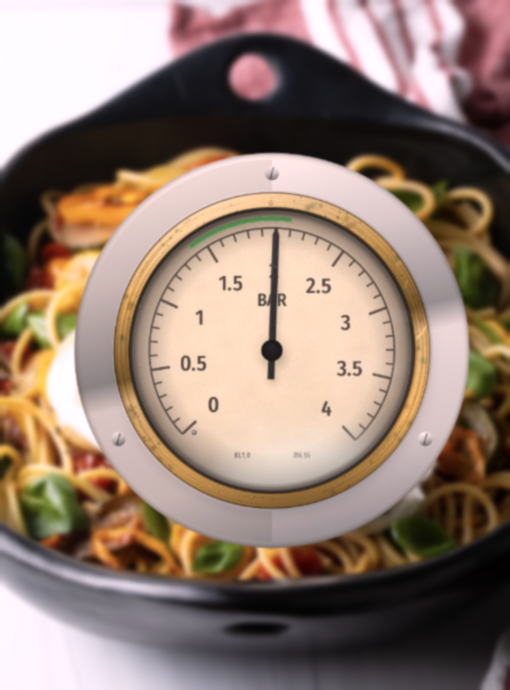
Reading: {"value": 2, "unit": "bar"}
